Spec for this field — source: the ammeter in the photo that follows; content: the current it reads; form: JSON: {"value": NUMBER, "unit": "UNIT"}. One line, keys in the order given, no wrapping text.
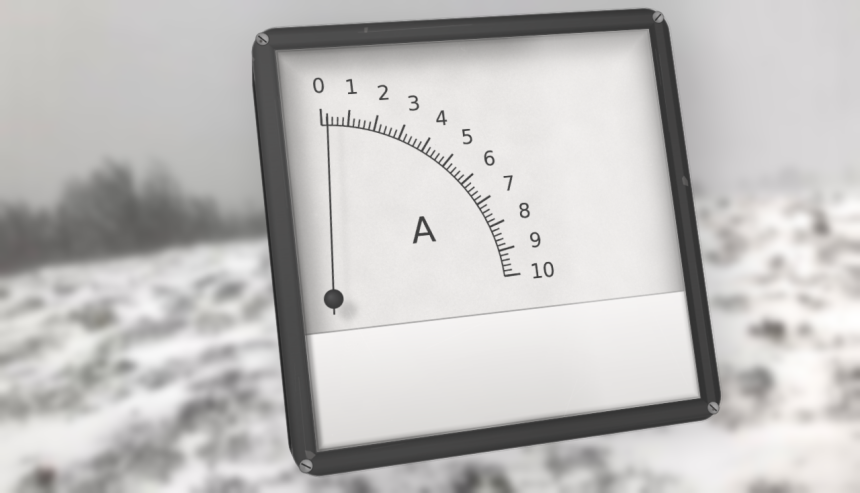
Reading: {"value": 0.2, "unit": "A"}
